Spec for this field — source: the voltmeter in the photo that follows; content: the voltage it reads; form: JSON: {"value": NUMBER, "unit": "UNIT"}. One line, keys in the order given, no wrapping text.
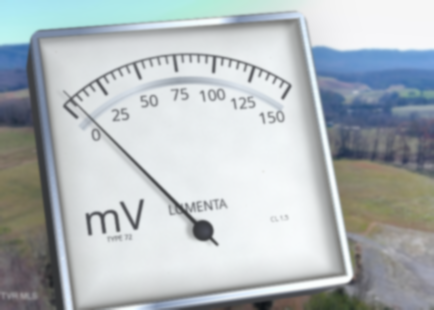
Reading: {"value": 5, "unit": "mV"}
